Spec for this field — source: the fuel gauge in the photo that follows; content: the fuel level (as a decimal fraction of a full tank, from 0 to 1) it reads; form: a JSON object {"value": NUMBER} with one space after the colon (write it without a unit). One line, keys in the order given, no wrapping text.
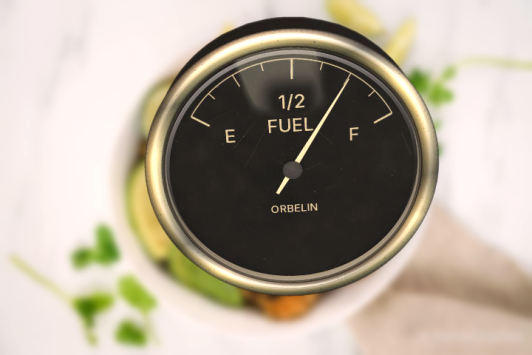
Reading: {"value": 0.75}
